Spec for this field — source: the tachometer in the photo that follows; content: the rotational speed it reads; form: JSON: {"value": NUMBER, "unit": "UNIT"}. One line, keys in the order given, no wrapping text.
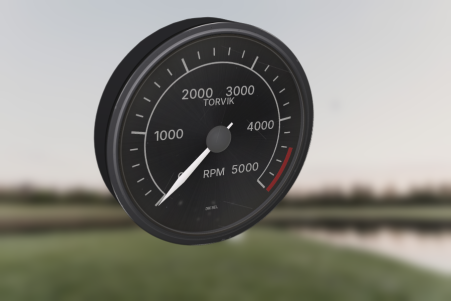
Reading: {"value": 0, "unit": "rpm"}
